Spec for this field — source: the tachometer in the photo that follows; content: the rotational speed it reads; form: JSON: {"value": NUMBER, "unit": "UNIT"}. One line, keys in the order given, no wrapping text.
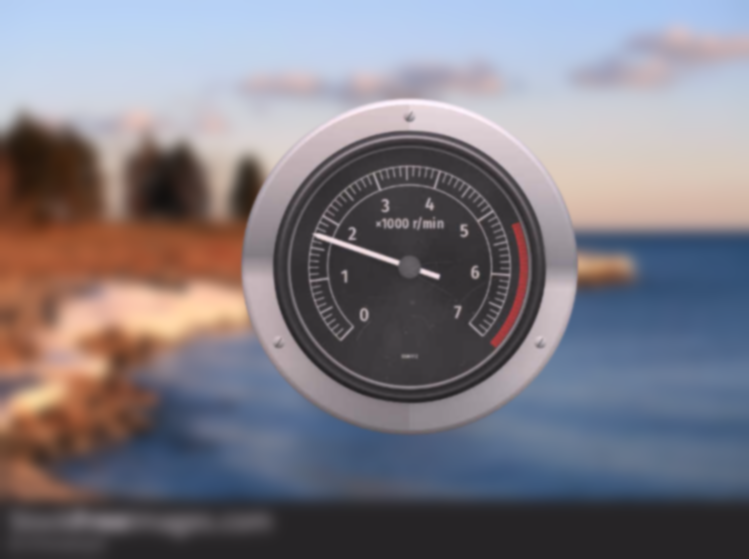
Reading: {"value": 1700, "unit": "rpm"}
